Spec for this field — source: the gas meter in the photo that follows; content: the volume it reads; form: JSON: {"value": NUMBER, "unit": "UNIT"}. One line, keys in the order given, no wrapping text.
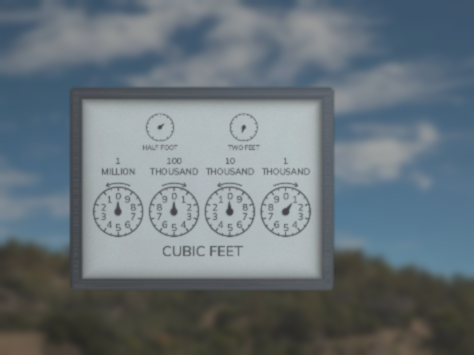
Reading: {"value": 100, "unit": "ft³"}
